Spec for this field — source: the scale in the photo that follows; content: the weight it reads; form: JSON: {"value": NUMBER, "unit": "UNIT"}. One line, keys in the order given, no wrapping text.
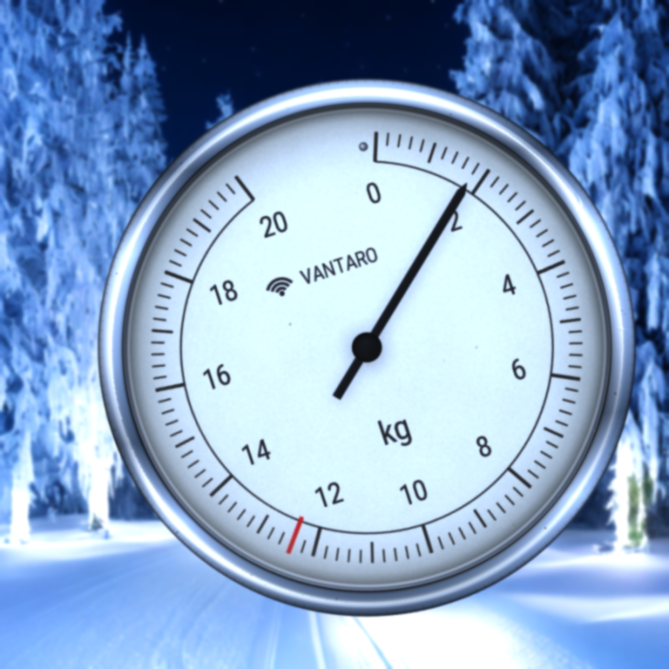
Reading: {"value": 1.8, "unit": "kg"}
